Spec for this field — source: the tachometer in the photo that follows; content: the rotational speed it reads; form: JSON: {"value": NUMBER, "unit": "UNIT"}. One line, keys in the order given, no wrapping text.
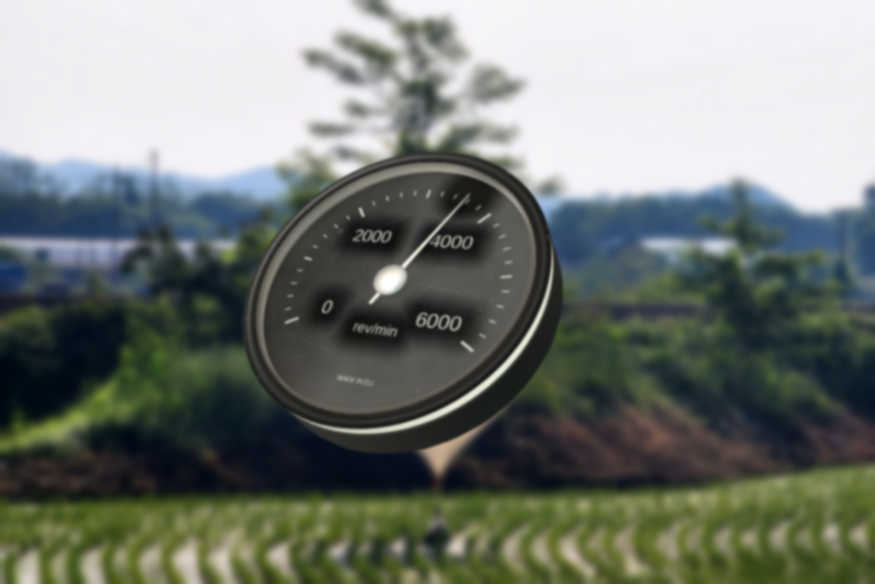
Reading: {"value": 3600, "unit": "rpm"}
